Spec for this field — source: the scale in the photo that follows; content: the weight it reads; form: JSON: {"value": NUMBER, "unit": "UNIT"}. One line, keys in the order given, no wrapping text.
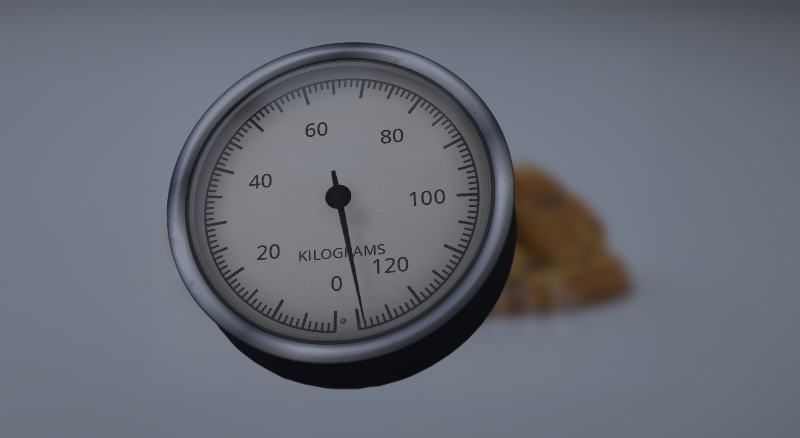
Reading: {"value": 129, "unit": "kg"}
